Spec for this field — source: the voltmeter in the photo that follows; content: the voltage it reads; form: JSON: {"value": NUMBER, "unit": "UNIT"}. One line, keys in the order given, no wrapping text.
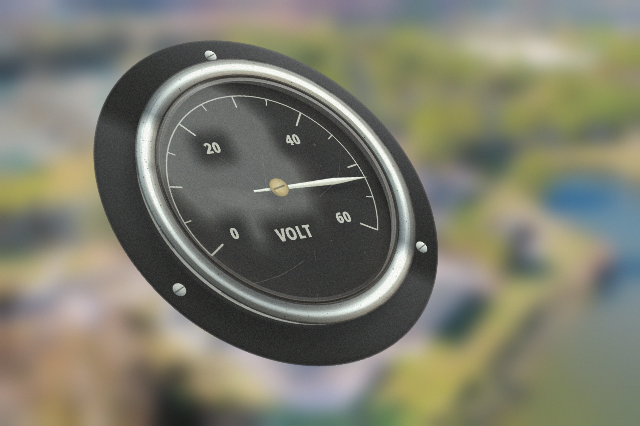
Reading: {"value": 52.5, "unit": "V"}
